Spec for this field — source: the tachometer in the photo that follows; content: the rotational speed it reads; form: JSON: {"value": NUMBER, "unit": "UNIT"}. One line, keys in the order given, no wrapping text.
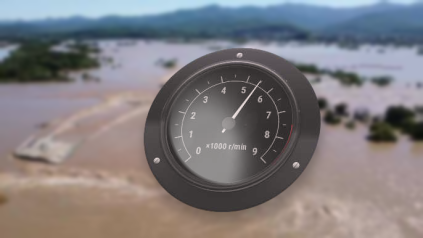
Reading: {"value": 5500, "unit": "rpm"}
